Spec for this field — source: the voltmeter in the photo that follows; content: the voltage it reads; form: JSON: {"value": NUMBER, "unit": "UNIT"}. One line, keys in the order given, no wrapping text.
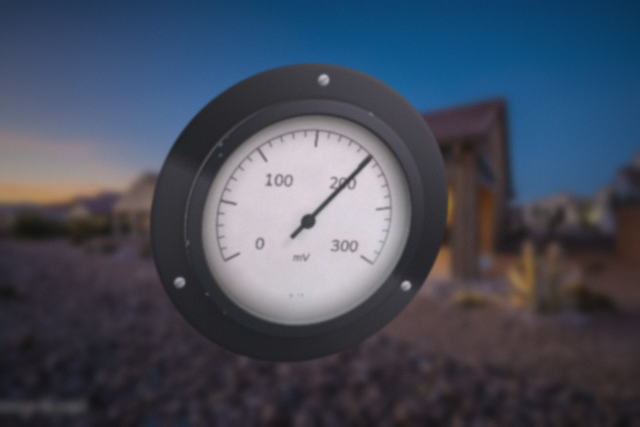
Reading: {"value": 200, "unit": "mV"}
